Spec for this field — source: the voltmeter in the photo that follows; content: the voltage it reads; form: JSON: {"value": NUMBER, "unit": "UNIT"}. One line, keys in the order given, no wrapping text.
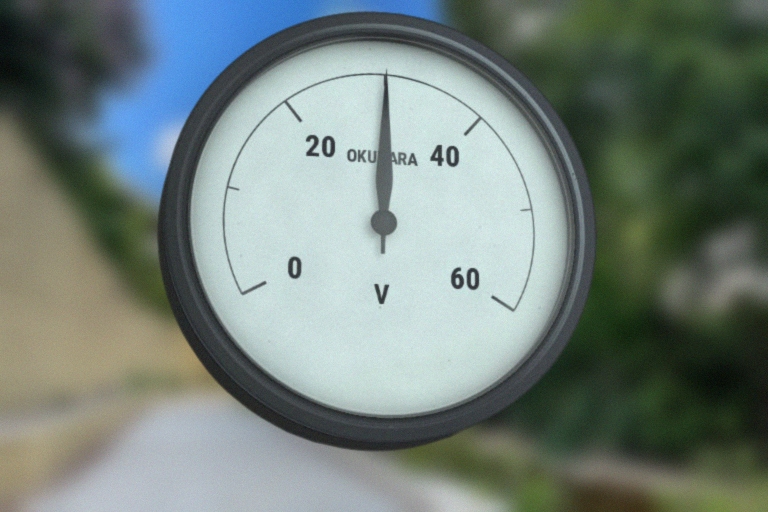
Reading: {"value": 30, "unit": "V"}
